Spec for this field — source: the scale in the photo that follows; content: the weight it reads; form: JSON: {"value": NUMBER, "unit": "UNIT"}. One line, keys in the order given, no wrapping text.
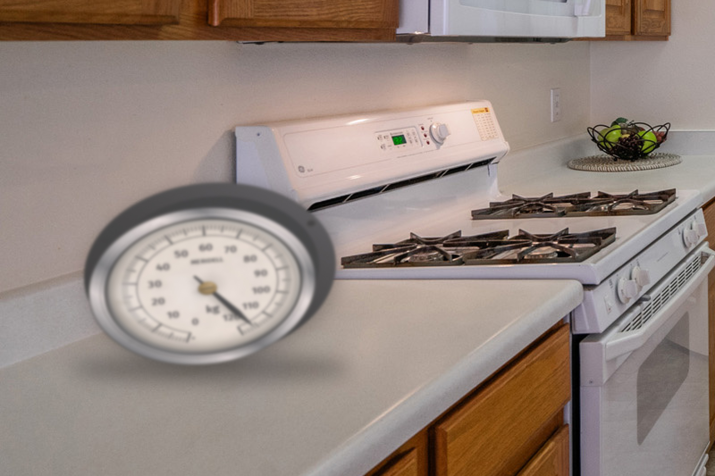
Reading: {"value": 115, "unit": "kg"}
